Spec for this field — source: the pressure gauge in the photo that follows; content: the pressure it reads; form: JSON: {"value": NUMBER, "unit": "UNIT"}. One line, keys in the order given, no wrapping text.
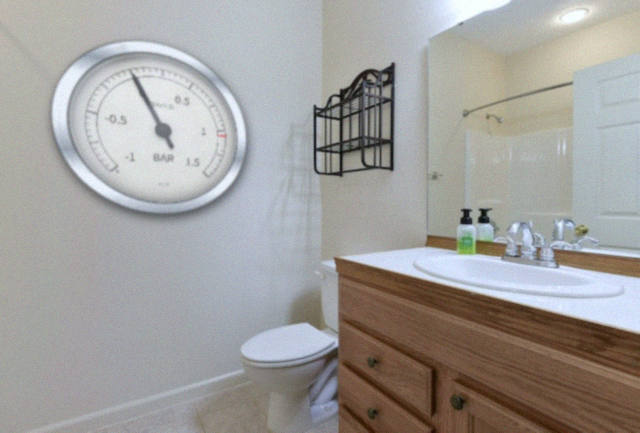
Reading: {"value": 0, "unit": "bar"}
